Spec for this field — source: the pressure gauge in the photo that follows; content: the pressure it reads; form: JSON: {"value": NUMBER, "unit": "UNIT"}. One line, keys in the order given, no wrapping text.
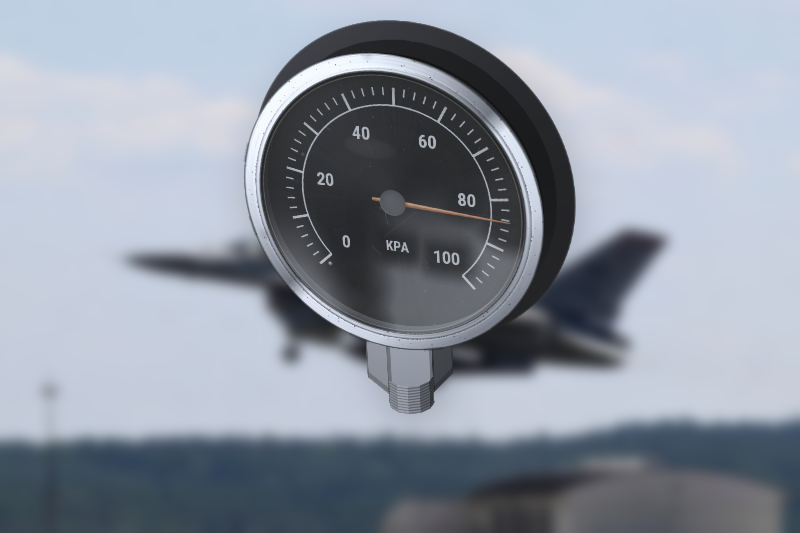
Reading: {"value": 84, "unit": "kPa"}
